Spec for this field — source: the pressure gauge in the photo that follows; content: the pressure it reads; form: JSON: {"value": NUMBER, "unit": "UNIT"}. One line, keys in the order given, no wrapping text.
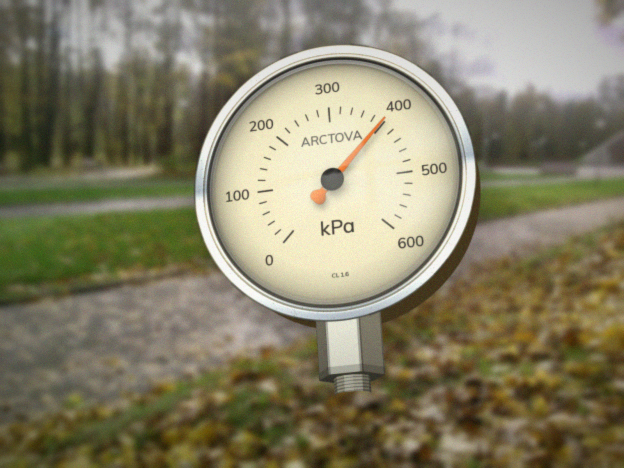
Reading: {"value": 400, "unit": "kPa"}
